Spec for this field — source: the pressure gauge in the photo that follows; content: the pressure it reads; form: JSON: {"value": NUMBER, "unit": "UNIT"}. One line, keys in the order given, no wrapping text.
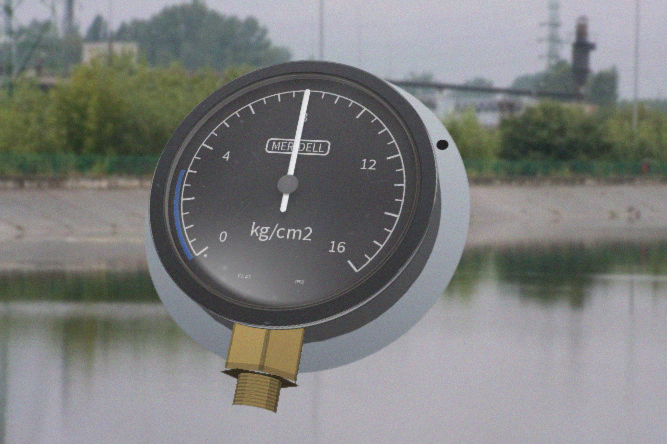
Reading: {"value": 8, "unit": "kg/cm²"}
